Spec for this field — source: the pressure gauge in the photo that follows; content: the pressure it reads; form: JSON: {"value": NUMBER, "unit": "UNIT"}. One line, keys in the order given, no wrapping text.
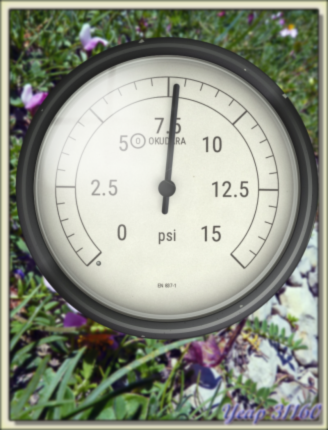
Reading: {"value": 7.75, "unit": "psi"}
